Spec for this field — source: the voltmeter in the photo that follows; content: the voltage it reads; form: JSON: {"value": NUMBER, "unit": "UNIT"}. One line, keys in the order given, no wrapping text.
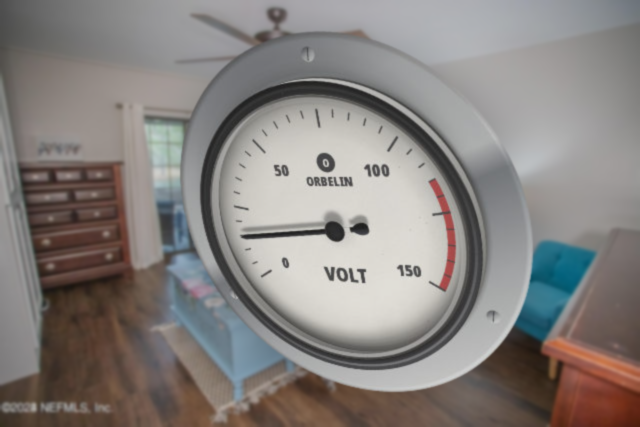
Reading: {"value": 15, "unit": "V"}
